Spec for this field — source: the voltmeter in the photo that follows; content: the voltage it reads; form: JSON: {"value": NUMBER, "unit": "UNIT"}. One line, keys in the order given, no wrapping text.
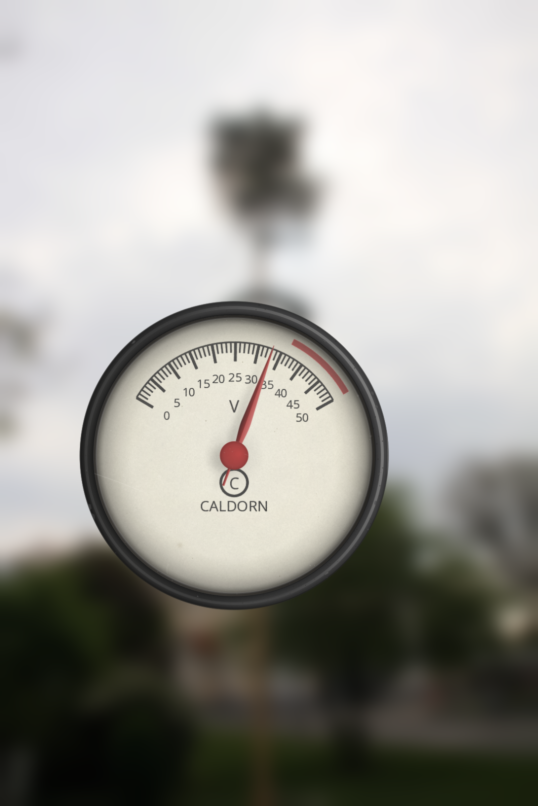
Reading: {"value": 33, "unit": "V"}
